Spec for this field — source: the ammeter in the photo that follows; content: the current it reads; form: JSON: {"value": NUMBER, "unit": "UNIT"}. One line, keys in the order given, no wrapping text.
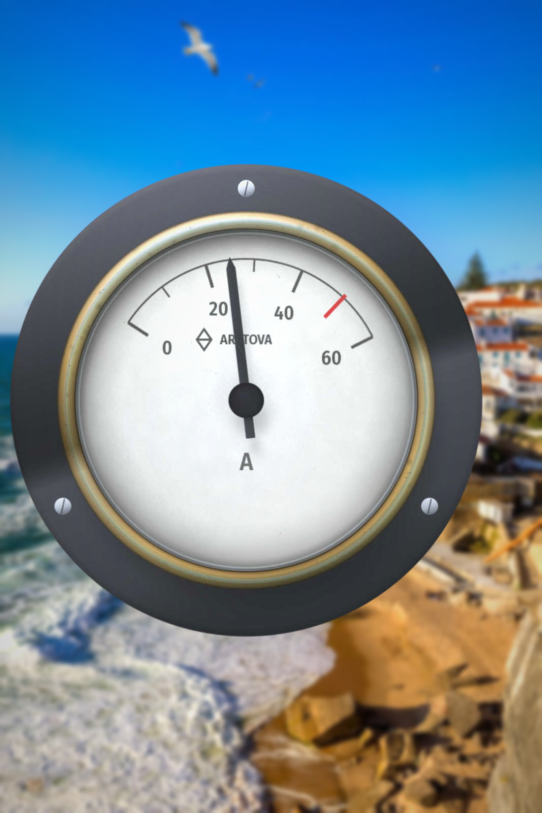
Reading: {"value": 25, "unit": "A"}
